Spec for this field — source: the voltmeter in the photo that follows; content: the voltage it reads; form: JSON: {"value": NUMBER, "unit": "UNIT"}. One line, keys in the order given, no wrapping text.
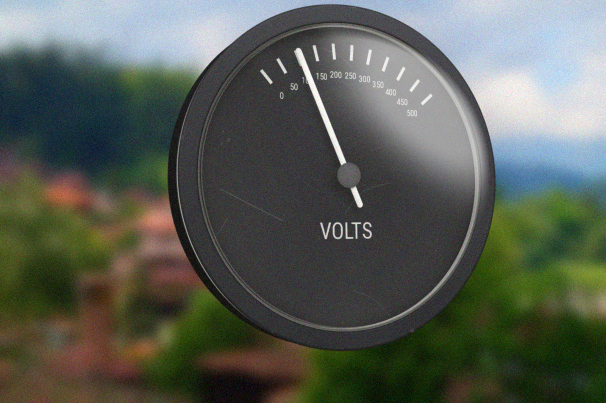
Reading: {"value": 100, "unit": "V"}
